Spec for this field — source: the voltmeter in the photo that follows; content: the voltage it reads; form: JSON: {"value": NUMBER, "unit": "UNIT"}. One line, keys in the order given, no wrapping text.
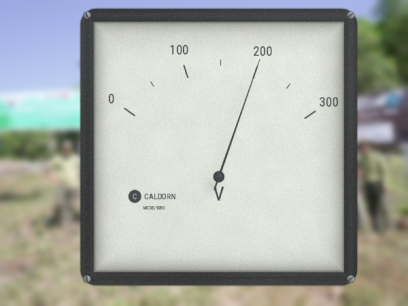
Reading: {"value": 200, "unit": "V"}
